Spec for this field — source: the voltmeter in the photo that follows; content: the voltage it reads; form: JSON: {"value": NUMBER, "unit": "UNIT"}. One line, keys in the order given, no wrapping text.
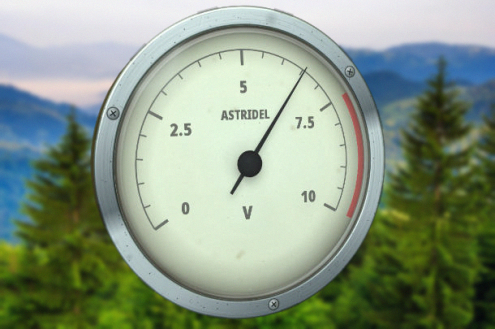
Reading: {"value": 6.5, "unit": "V"}
